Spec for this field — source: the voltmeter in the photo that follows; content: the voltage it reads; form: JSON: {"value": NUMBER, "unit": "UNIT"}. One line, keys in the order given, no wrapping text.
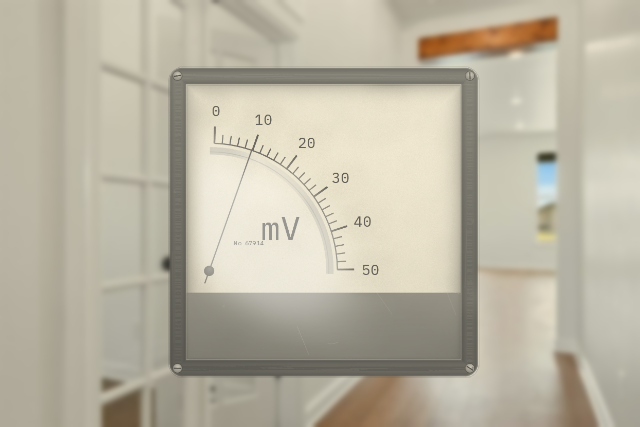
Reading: {"value": 10, "unit": "mV"}
